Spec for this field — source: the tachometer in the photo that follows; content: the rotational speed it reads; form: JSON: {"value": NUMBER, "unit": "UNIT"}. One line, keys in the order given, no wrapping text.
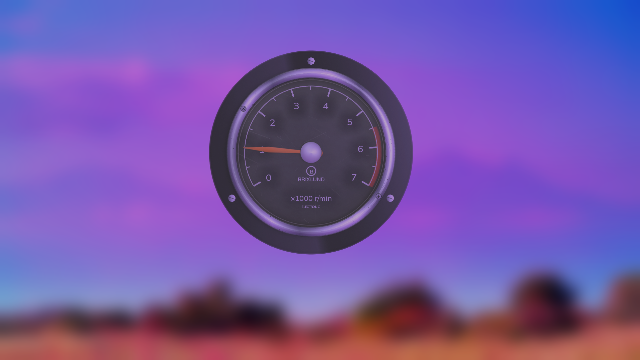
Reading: {"value": 1000, "unit": "rpm"}
